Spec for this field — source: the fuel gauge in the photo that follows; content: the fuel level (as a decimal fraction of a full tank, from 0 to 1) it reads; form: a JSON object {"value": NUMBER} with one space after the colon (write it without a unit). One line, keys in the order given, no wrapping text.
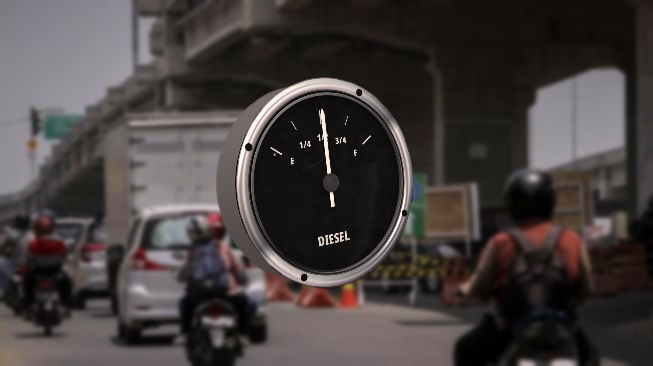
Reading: {"value": 0.5}
